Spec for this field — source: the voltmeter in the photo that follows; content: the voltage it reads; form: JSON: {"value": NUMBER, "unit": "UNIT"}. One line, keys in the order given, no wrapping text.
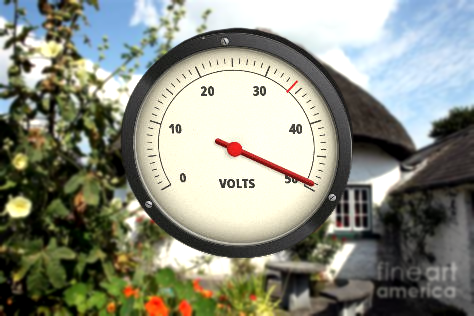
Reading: {"value": 49, "unit": "V"}
